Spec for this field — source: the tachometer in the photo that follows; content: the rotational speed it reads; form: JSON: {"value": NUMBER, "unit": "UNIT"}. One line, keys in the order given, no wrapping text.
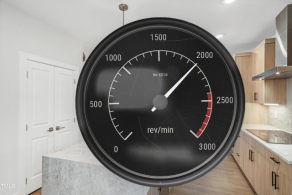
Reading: {"value": 2000, "unit": "rpm"}
